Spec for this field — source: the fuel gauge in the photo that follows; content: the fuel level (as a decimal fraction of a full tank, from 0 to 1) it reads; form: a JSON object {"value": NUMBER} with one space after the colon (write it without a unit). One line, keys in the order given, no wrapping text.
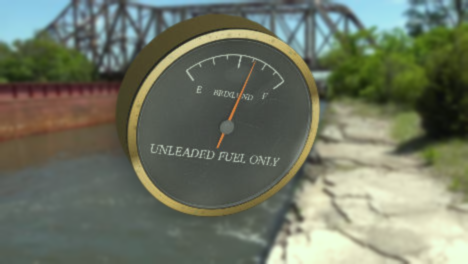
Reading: {"value": 0.625}
